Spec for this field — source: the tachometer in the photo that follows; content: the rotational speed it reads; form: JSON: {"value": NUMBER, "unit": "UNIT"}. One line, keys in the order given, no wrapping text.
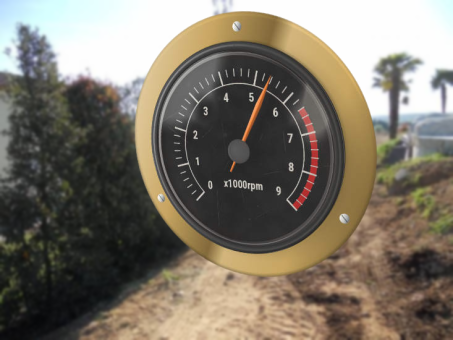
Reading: {"value": 5400, "unit": "rpm"}
